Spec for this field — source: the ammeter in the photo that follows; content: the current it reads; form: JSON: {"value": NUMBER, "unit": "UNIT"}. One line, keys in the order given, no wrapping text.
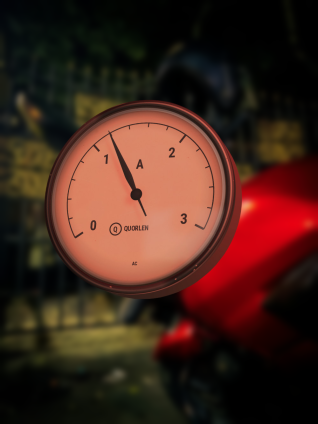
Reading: {"value": 1.2, "unit": "A"}
